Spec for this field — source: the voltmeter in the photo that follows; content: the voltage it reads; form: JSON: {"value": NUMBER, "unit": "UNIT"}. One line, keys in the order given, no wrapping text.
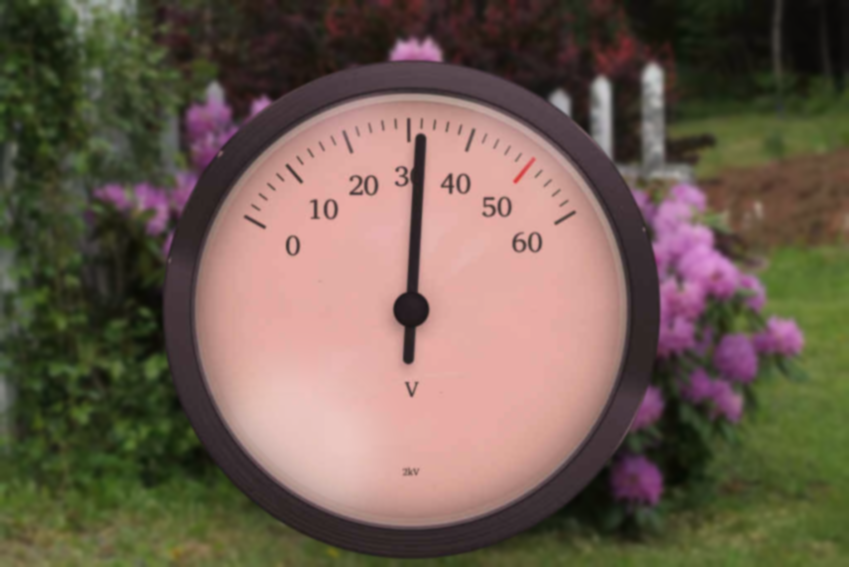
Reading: {"value": 32, "unit": "V"}
